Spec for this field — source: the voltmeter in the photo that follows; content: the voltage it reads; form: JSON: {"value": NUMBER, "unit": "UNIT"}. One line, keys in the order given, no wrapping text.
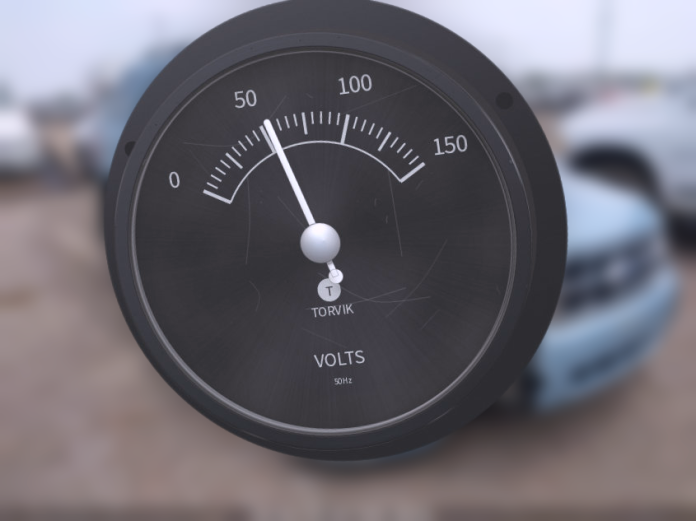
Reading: {"value": 55, "unit": "V"}
